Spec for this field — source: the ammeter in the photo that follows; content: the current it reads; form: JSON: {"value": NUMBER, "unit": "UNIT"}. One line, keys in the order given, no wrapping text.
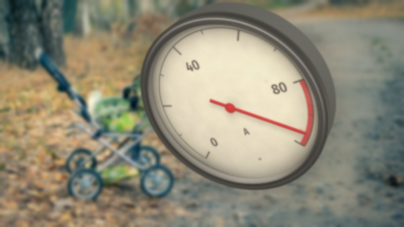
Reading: {"value": 95, "unit": "A"}
